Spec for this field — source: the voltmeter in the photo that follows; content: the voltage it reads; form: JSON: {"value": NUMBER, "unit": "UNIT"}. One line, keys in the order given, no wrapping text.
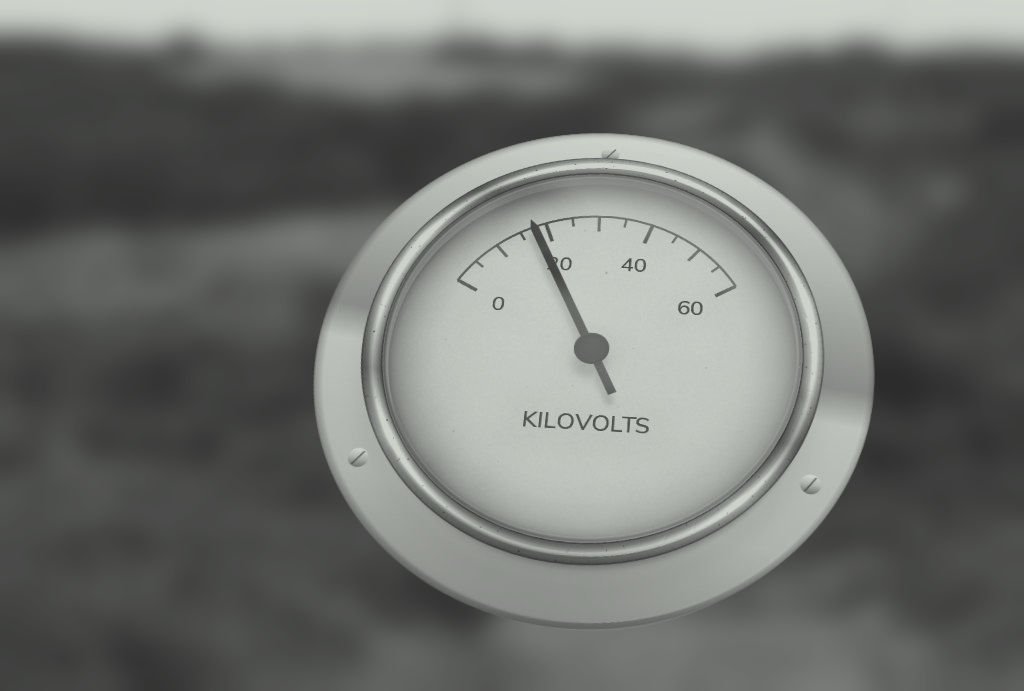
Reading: {"value": 17.5, "unit": "kV"}
